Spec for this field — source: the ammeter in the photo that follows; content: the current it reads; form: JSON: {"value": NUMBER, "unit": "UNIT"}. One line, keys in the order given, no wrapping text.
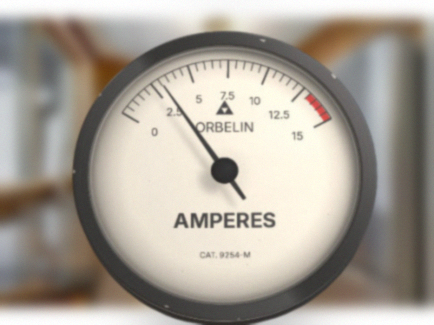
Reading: {"value": 3, "unit": "A"}
